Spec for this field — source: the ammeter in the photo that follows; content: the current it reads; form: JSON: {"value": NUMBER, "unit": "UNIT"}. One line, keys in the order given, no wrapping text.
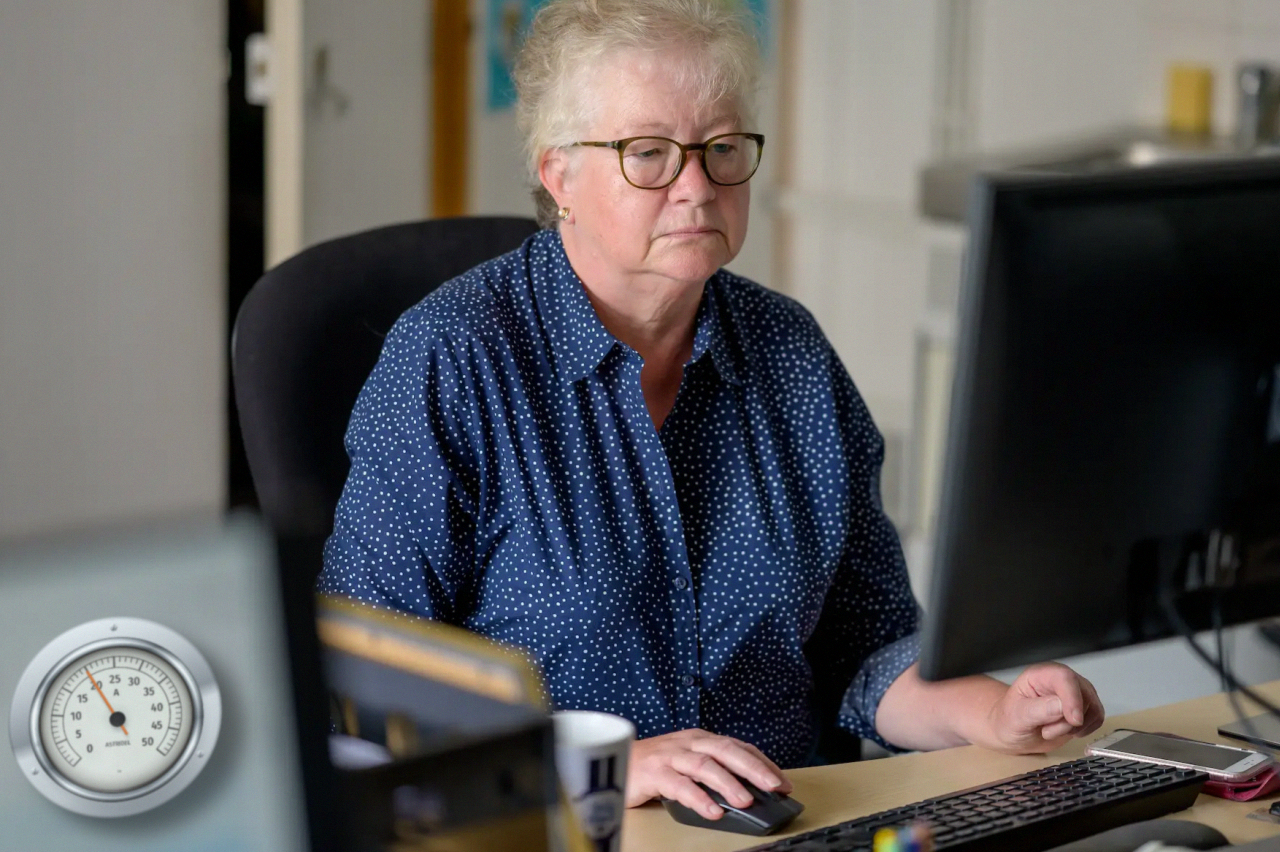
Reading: {"value": 20, "unit": "A"}
